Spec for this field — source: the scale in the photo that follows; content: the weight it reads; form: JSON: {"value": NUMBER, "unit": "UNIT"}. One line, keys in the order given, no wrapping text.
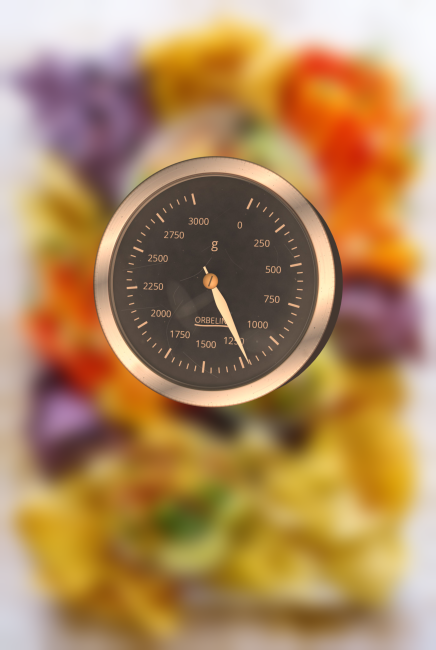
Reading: {"value": 1200, "unit": "g"}
